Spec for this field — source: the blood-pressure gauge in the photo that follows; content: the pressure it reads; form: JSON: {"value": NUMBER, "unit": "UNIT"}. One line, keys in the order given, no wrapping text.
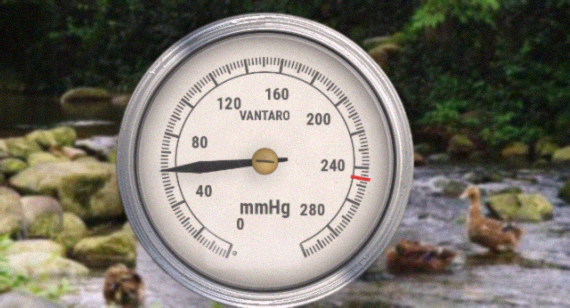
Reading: {"value": 60, "unit": "mmHg"}
